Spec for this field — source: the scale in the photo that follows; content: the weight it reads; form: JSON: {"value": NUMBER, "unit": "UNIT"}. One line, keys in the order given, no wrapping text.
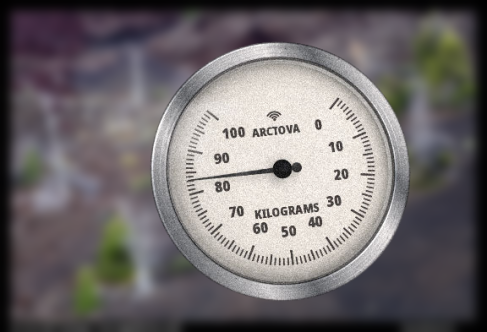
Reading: {"value": 83, "unit": "kg"}
